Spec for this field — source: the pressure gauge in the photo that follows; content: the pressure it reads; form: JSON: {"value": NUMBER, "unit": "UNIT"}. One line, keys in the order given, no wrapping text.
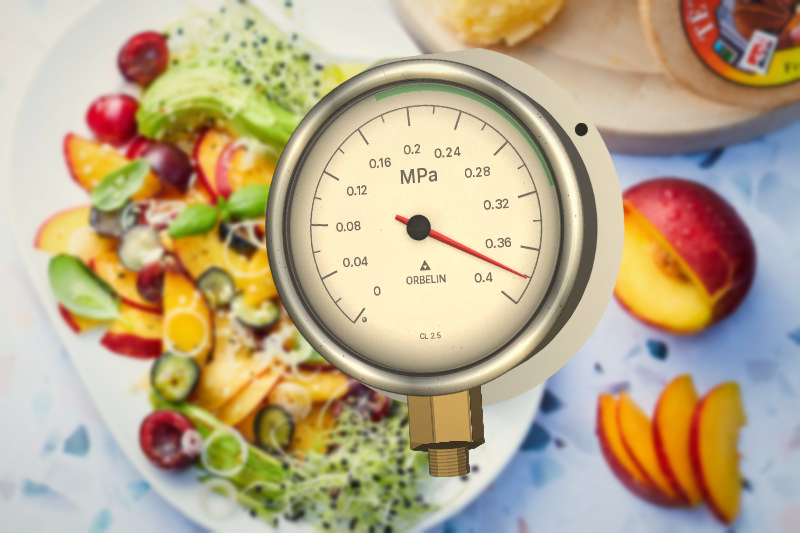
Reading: {"value": 0.38, "unit": "MPa"}
